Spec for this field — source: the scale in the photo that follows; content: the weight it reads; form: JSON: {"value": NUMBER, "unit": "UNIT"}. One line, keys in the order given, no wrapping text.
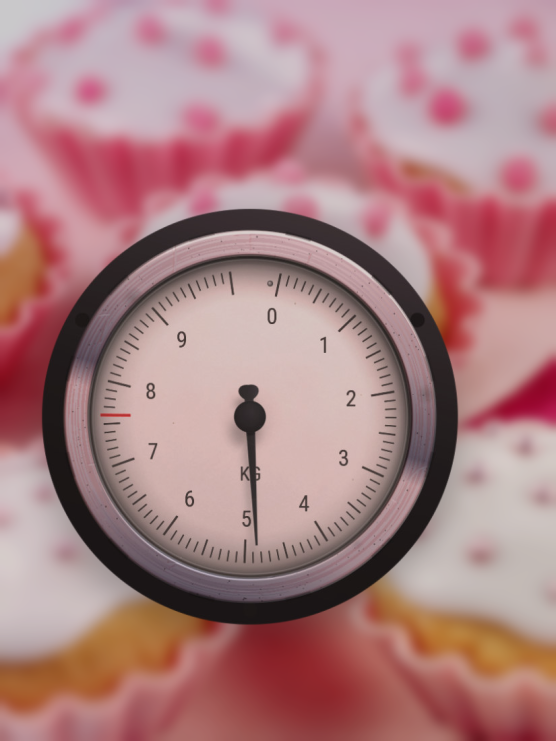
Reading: {"value": 4.85, "unit": "kg"}
